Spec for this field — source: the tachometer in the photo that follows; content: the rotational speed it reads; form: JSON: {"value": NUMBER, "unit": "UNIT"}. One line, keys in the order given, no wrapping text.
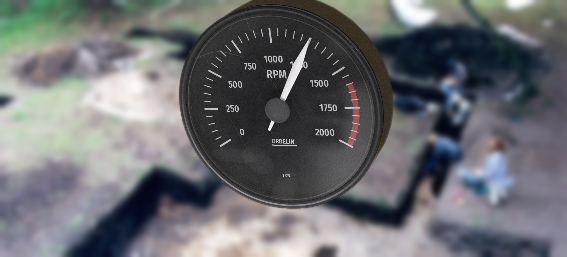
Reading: {"value": 1250, "unit": "rpm"}
